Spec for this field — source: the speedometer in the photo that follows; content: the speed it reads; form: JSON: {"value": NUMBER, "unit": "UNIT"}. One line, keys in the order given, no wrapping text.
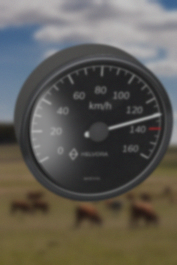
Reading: {"value": 130, "unit": "km/h"}
